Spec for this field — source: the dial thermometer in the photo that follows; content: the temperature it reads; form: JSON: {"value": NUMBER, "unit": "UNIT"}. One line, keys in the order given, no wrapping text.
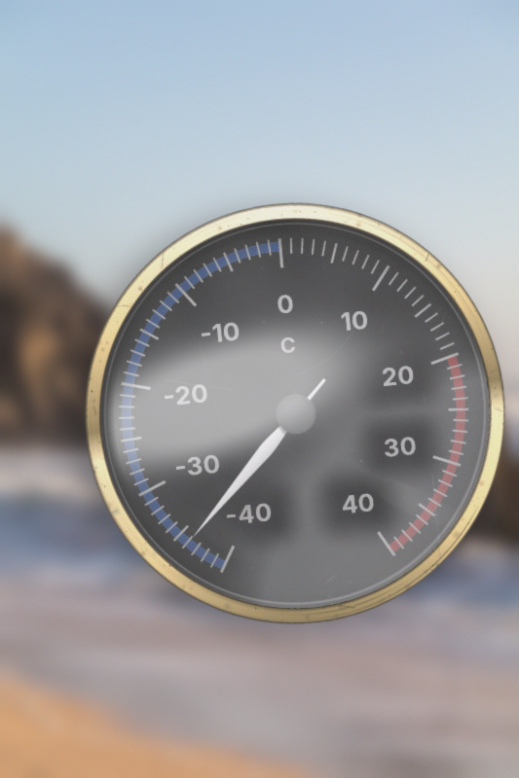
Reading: {"value": -36, "unit": "°C"}
